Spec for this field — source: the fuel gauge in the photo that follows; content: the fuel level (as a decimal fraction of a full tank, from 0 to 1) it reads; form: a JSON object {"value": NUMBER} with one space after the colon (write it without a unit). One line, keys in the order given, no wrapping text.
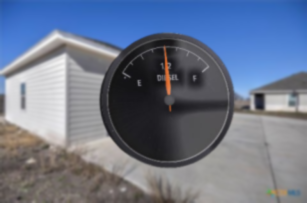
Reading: {"value": 0.5}
